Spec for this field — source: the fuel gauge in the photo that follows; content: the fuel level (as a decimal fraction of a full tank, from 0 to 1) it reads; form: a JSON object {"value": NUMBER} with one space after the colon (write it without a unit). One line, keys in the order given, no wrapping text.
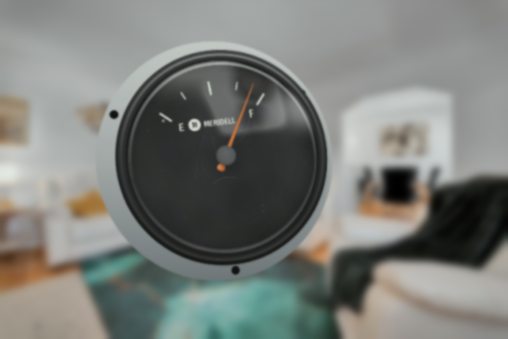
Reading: {"value": 0.875}
